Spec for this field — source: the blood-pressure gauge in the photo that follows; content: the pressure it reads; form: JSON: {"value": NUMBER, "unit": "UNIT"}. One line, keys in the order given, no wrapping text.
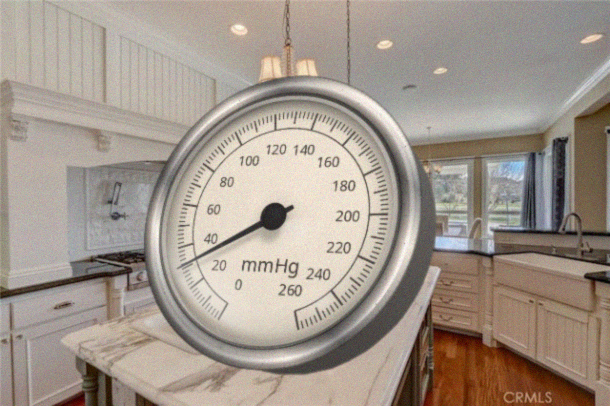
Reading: {"value": 30, "unit": "mmHg"}
